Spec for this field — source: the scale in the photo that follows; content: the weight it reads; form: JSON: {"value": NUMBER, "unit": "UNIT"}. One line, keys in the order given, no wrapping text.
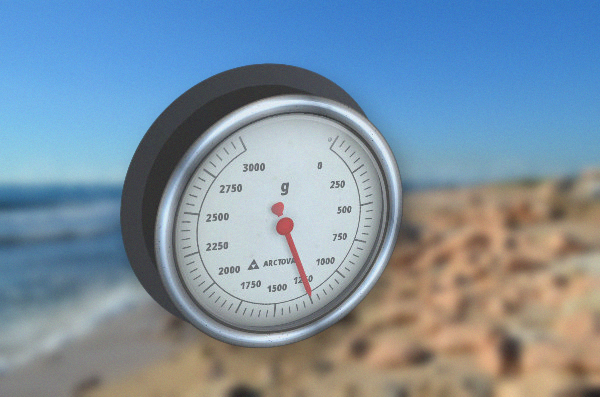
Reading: {"value": 1250, "unit": "g"}
